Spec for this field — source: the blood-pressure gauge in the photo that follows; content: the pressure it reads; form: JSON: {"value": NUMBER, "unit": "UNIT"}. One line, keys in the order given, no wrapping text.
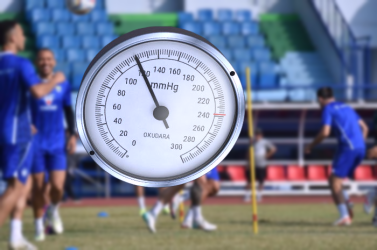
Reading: {"value": 120, "unit": "mmHg"}
